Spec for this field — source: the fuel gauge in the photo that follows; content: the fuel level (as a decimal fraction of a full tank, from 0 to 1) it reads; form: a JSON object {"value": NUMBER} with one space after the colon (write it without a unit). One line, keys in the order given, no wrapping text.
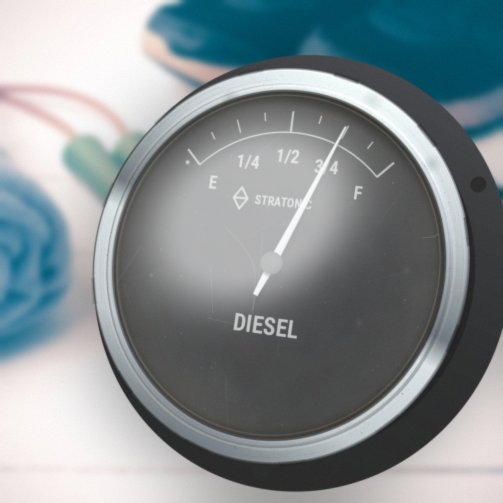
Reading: {"value": 0.75}
